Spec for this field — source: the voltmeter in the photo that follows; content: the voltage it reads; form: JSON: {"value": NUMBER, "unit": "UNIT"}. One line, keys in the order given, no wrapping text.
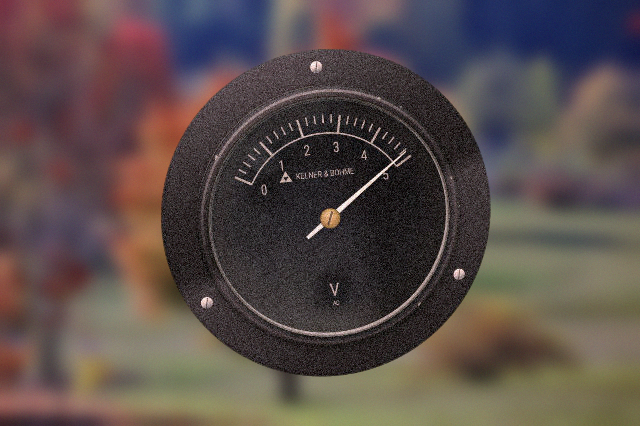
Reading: {"value": 4.8, "unit": "V"}
